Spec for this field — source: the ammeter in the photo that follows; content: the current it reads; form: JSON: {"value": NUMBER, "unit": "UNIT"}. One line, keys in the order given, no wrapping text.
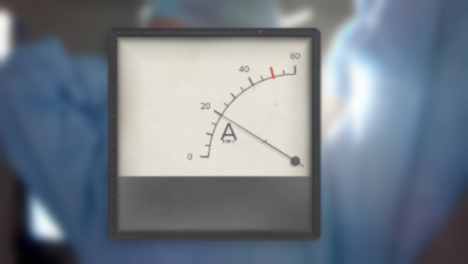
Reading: {"value": 20, "unit": "A"}
